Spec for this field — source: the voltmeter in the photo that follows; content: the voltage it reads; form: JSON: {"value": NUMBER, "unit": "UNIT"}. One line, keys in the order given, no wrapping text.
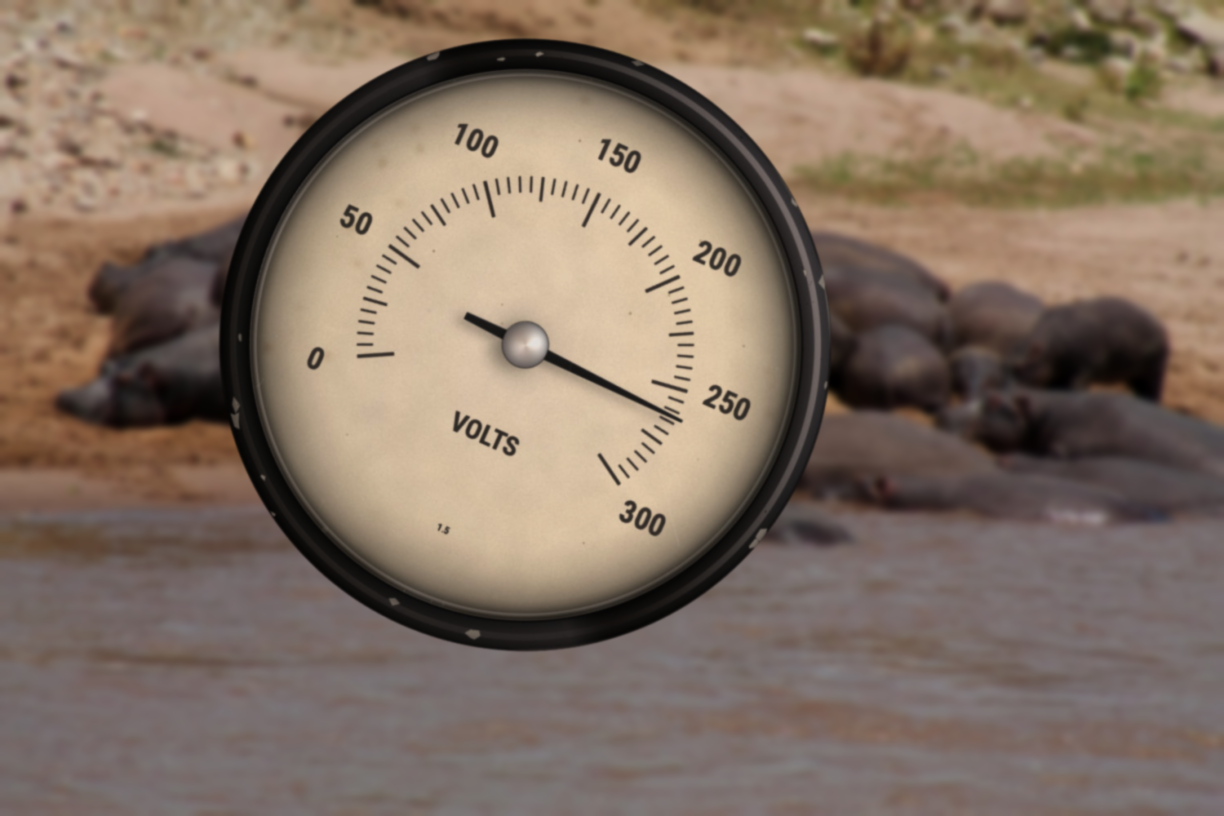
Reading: {"value": 262.5, "unit": "V"}
